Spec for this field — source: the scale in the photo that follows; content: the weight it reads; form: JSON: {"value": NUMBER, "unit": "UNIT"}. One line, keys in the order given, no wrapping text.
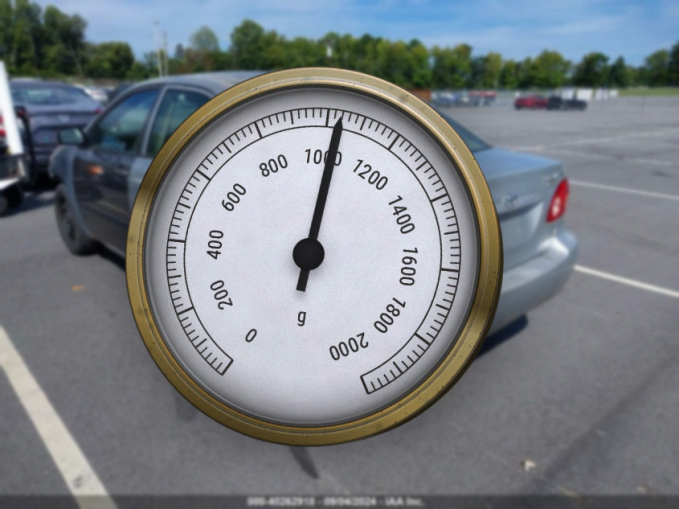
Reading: {"value": 1040, "unit": "g"}
